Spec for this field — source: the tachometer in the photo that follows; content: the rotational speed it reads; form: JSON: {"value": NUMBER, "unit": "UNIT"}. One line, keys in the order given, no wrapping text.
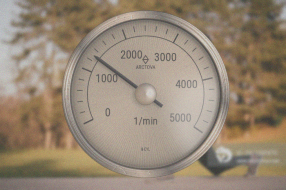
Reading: {"value": 1300, "unit": "rpm"}
